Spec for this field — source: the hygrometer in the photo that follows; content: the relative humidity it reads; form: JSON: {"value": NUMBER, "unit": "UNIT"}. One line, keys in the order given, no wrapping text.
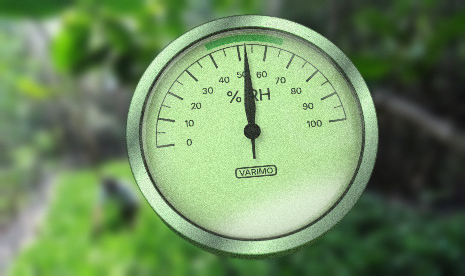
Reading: {"value": 52.5, "unit": "%"}
